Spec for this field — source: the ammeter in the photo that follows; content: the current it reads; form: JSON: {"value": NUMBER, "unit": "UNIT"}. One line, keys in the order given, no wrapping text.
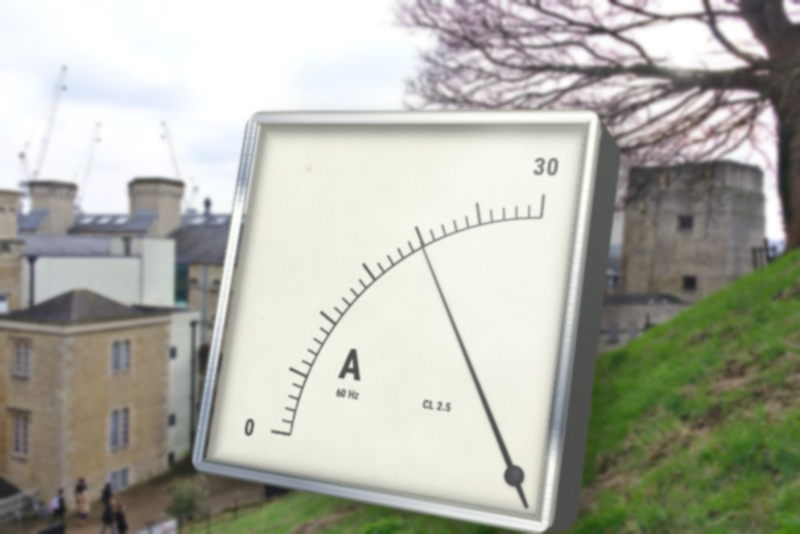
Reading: {"value": 20, "unit": "A"}
